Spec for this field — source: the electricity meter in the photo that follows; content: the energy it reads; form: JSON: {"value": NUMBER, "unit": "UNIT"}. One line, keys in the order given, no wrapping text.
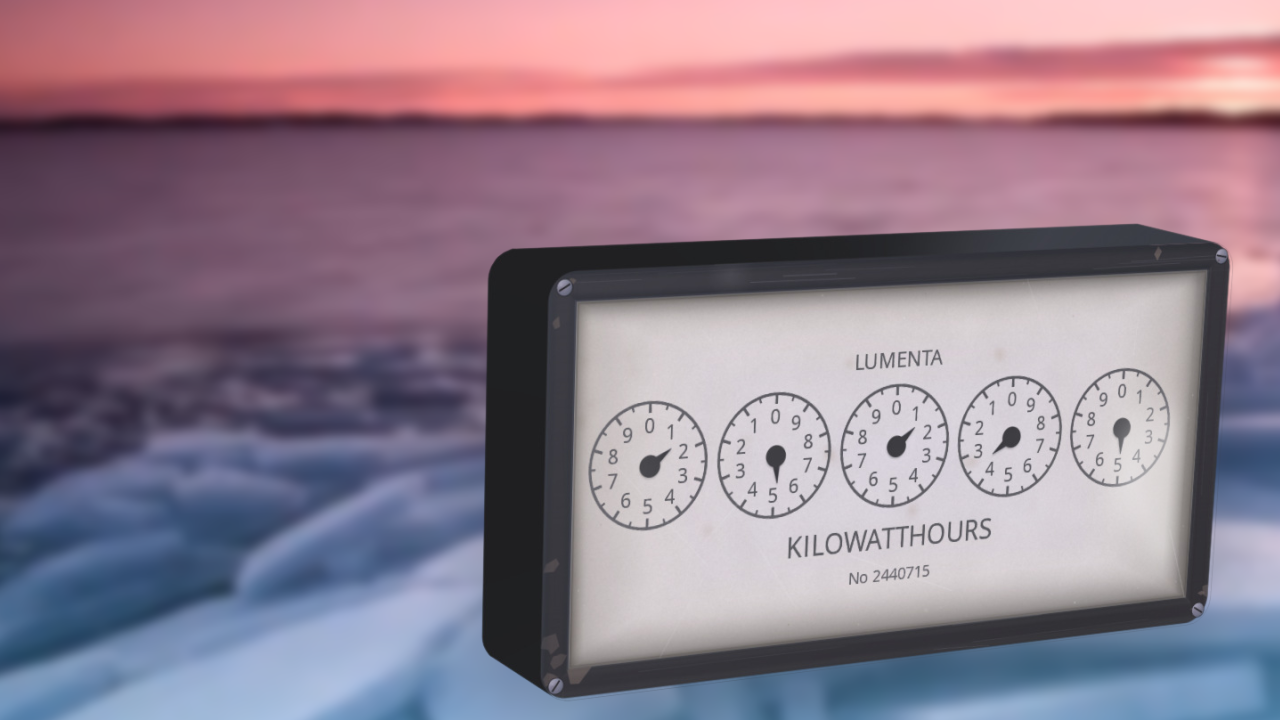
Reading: {"value": 15135, "unit": "kWh"}
